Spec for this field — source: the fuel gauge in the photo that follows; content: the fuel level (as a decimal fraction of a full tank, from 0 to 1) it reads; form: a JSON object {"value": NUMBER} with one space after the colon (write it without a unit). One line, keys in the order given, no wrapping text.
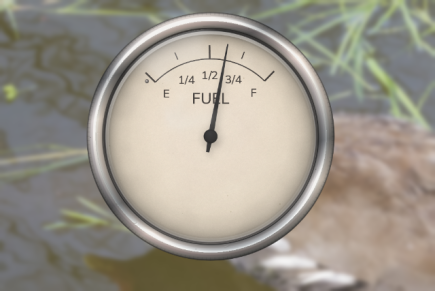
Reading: {"value": 0.625}
